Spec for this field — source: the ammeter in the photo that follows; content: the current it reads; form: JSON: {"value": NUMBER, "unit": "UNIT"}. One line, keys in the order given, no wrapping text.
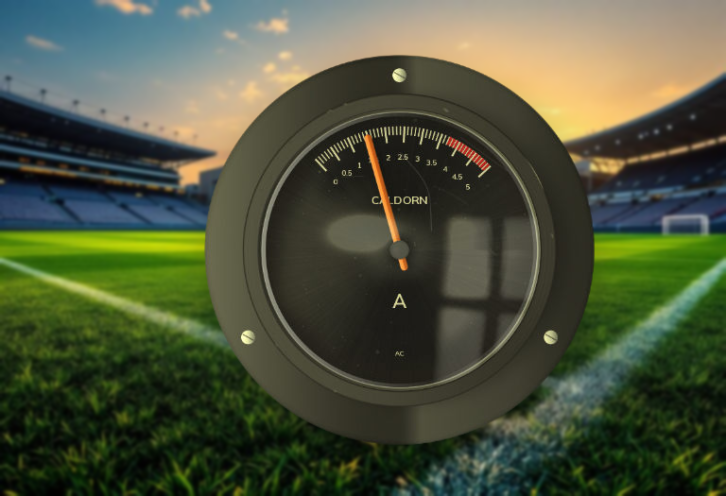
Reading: {"value": 1.5, "unit": "A"}
